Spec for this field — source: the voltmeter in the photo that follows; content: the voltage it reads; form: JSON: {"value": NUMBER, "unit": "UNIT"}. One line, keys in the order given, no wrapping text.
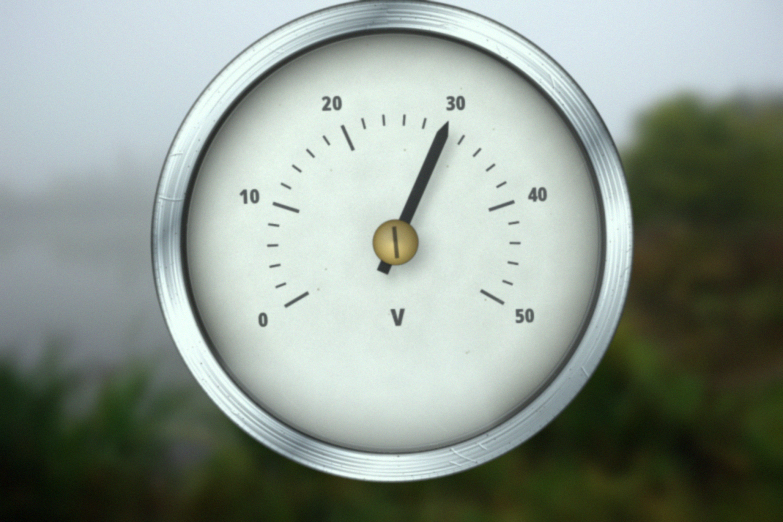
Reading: {"value": 30, "unit": "V"}
